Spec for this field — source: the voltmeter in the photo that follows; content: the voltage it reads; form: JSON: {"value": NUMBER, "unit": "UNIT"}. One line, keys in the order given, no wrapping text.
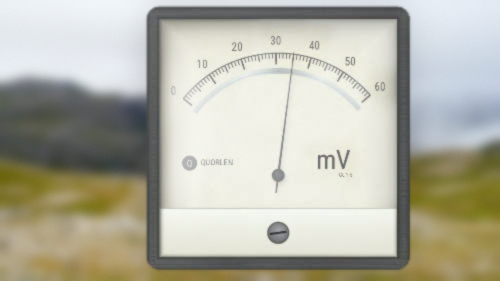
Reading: {"value": 35, "unit": "mV"}
